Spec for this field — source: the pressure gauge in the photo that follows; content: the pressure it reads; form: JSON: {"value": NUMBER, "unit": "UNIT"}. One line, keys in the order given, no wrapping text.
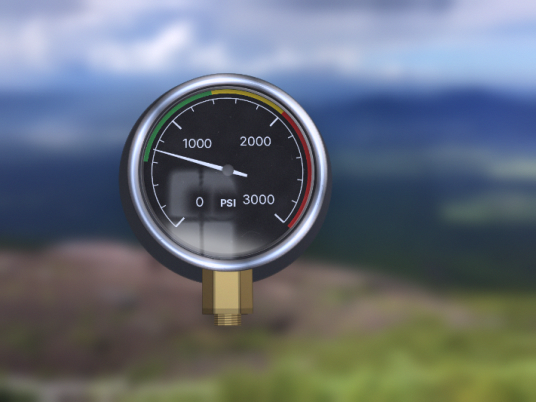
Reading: {"value": 700, "unit": "psi"}
